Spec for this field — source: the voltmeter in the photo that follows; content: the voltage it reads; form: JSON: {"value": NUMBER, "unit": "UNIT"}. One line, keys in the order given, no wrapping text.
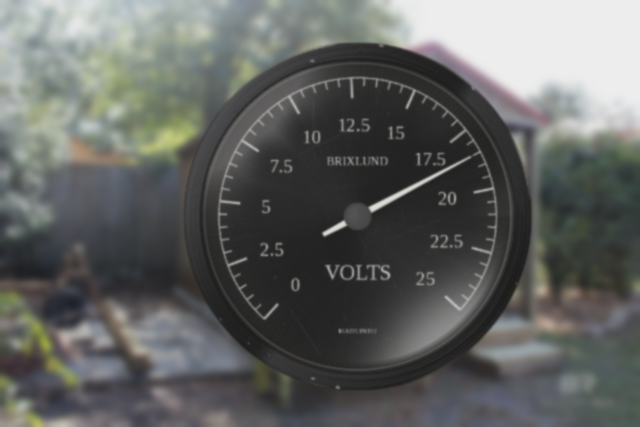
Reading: {"value": 18.5, "unit": "V"}
